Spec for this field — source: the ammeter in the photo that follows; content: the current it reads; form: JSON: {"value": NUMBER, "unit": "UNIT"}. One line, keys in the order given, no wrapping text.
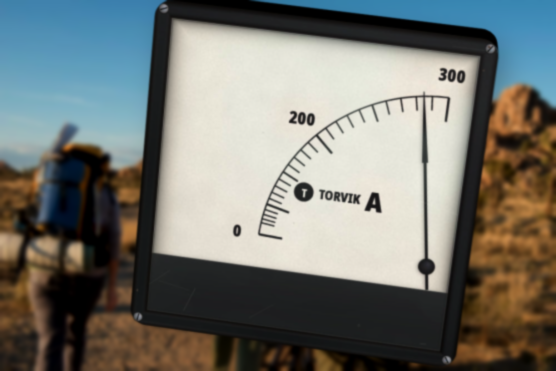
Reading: {"value": 285, "unit": "A"}
